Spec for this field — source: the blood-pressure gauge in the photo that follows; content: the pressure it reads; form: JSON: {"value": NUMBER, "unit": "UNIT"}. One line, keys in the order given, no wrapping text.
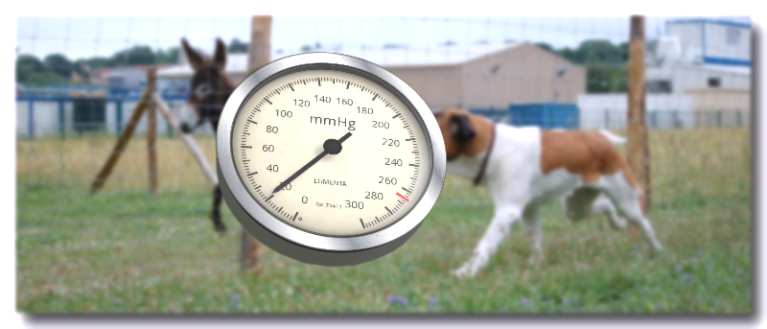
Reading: {"value": 20, "unit": "mmHg"}
